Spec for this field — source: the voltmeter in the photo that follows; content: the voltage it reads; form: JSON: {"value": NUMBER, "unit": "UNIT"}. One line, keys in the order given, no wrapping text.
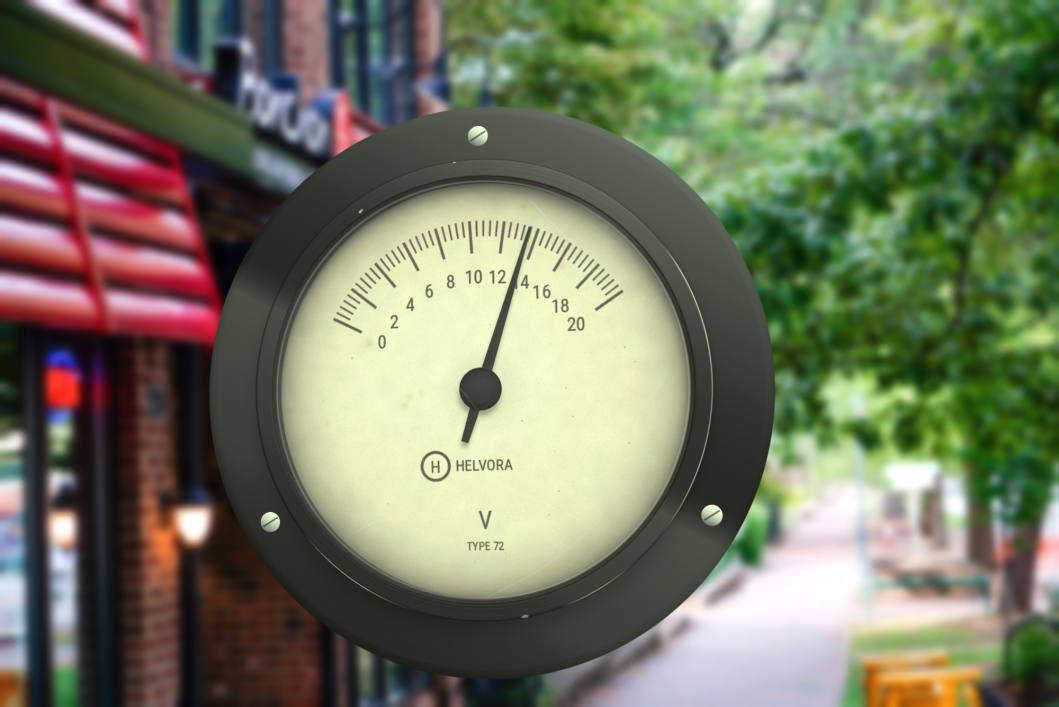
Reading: {"value": 13.6, "unit": "V"}
